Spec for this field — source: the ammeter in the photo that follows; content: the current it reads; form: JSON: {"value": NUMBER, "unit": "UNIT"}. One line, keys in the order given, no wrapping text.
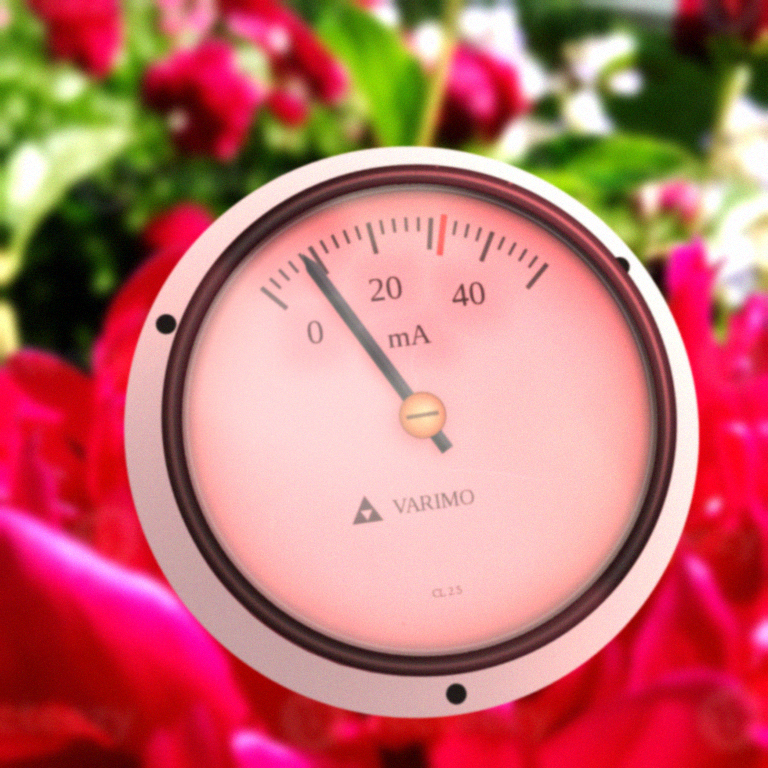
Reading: {"value": 8, "unit": "mA"}
